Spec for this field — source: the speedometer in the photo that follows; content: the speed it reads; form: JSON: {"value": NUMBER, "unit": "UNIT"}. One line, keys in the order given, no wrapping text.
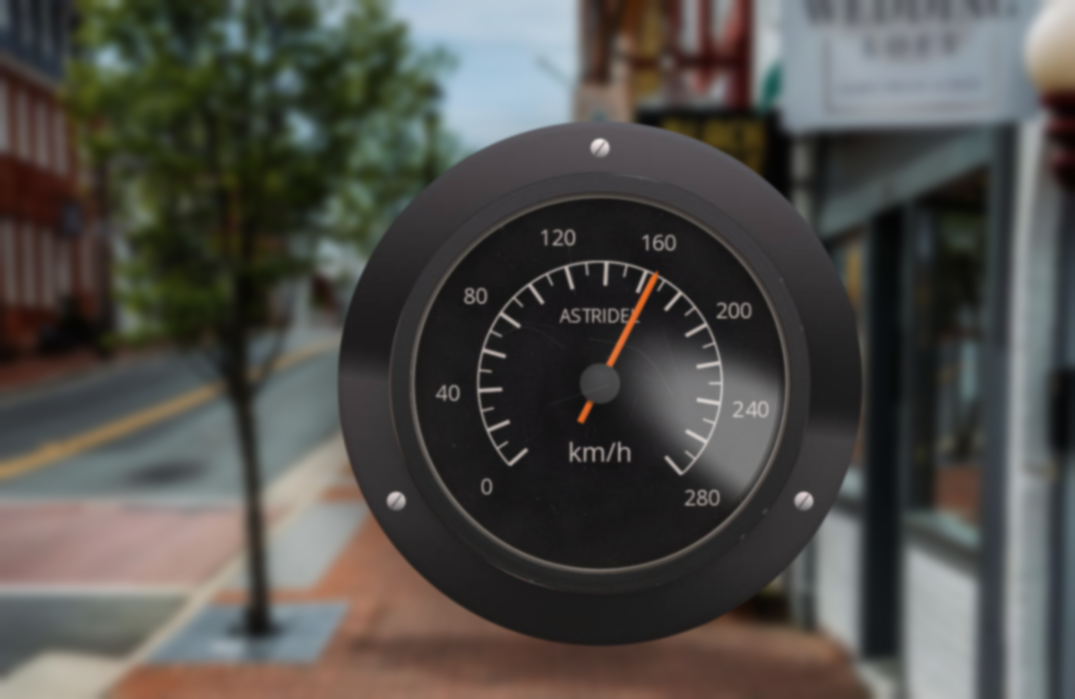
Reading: {"value": 165, "unit": "km/h"}
